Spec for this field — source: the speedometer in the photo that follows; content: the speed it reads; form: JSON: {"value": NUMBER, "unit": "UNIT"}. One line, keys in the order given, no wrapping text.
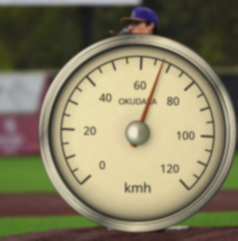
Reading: {"value": 67.5, "unit": "km/h"}
